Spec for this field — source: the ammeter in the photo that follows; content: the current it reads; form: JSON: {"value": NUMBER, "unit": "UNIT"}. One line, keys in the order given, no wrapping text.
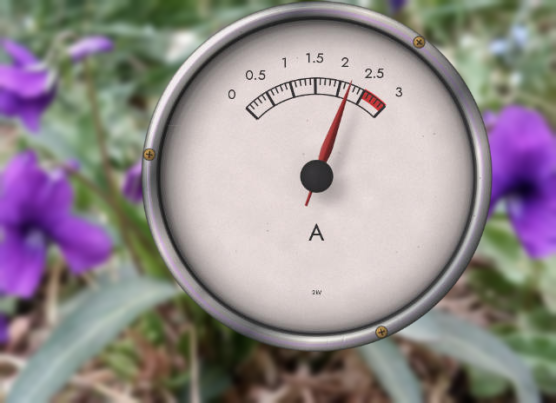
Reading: {"value": 2.2, "unit": "A"}
